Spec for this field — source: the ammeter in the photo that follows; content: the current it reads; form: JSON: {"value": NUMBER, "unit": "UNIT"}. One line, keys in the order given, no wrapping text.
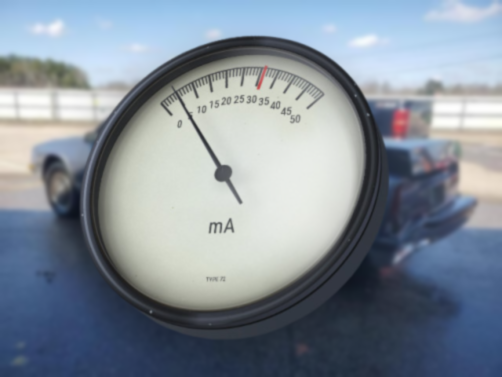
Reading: {"value": 5, "unit": "mA"}
